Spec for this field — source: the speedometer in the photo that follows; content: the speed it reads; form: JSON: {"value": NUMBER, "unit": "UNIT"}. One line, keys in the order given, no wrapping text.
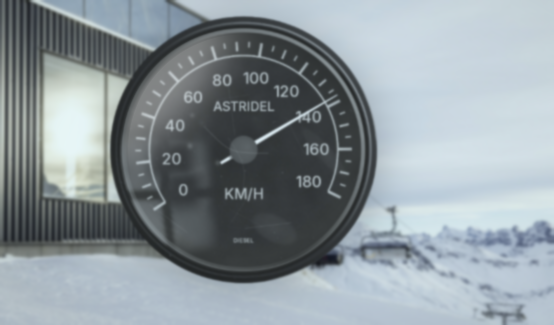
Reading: {"value": 137.5, "unit": "km/h"}
